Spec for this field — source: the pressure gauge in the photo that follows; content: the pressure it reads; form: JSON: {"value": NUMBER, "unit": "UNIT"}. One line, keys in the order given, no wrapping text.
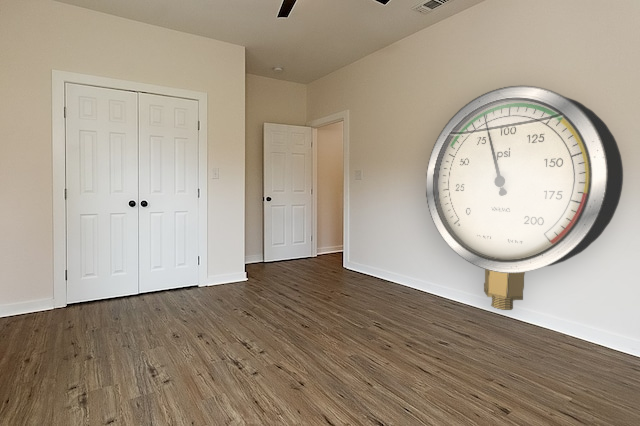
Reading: {"value": 85, "unit": "psi"}
